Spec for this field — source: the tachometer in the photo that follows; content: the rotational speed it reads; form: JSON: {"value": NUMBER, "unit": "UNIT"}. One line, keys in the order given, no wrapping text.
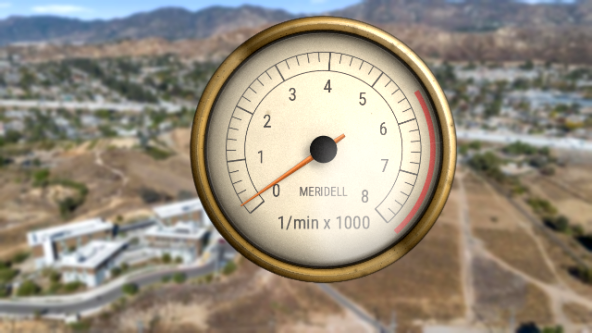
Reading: {"value": 200, "unit": "rpm"}
